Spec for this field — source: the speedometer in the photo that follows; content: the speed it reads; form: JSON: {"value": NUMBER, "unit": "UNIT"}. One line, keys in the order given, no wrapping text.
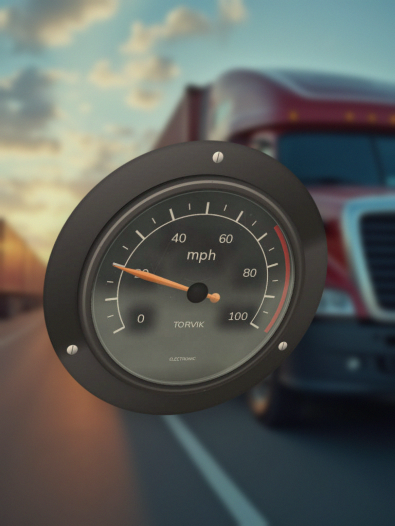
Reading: {"value": 20, "unit": "mph"}
